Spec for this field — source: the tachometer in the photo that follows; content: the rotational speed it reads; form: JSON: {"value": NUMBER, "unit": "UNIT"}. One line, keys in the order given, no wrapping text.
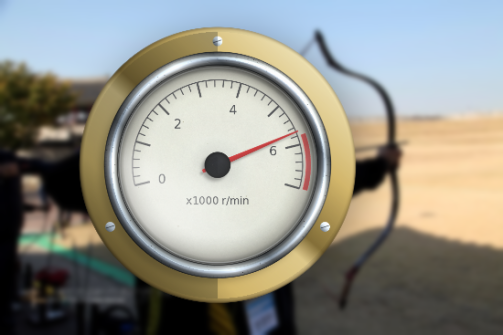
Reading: {"value": 5700, "unit": "rpm"}
